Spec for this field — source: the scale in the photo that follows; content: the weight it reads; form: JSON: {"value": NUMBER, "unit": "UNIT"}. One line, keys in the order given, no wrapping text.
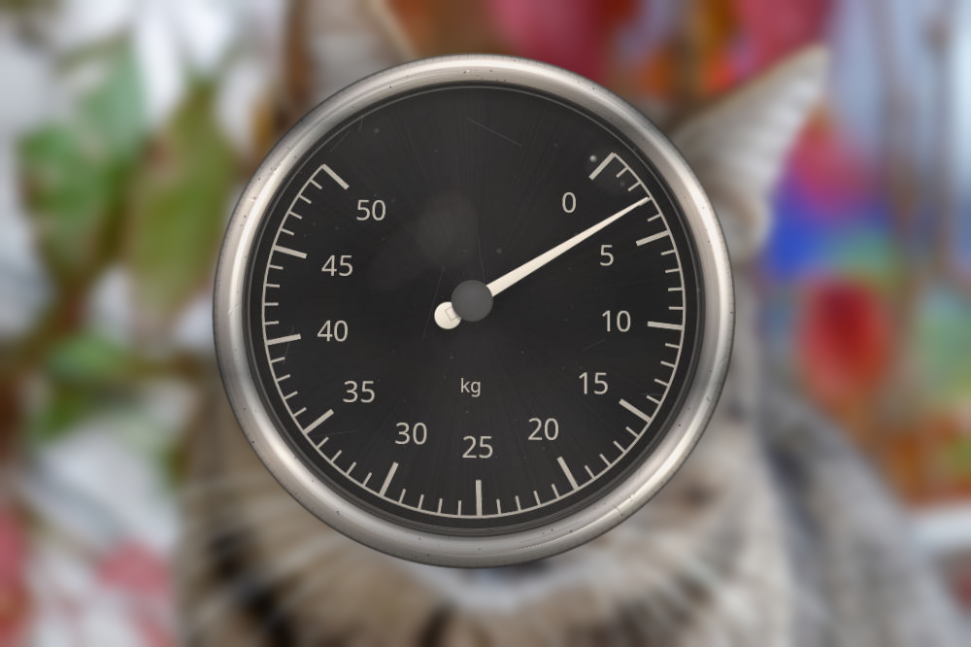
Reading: {"value": 3, "unit": "kg"}
